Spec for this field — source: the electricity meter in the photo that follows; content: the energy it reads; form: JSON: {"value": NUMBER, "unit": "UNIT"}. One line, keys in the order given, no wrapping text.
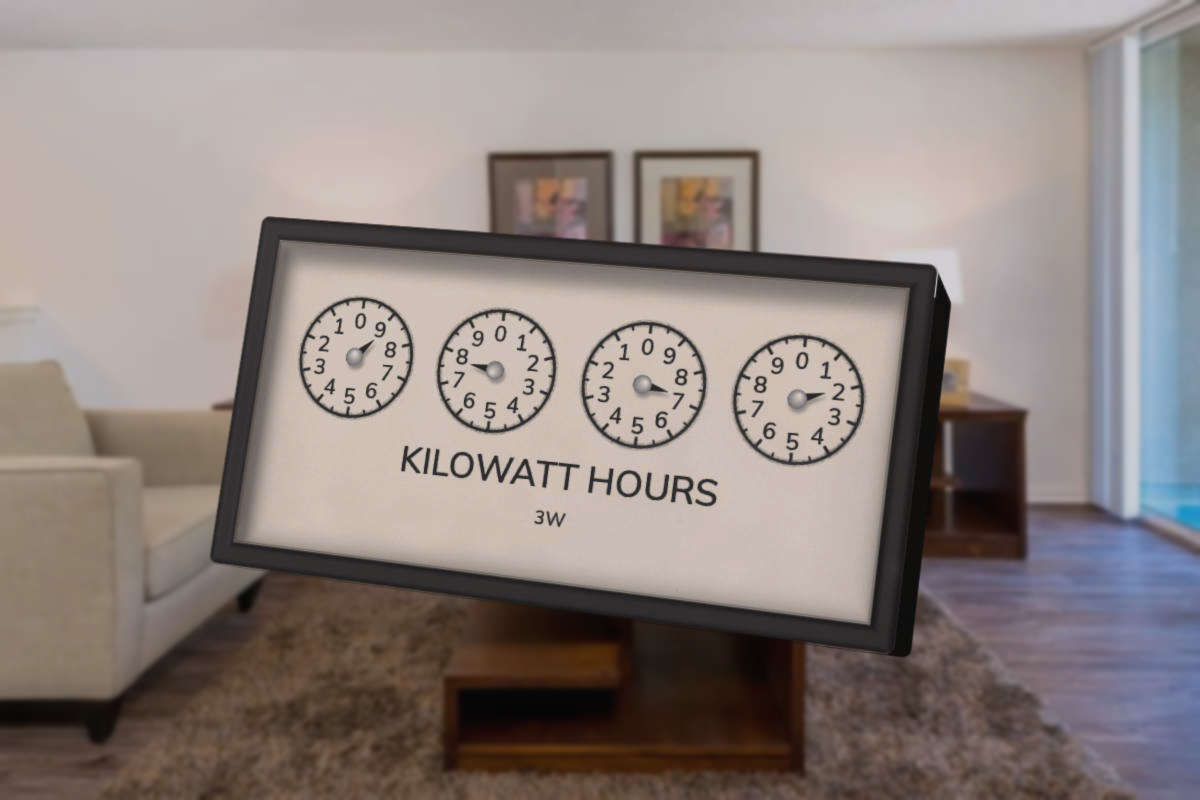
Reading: {"value": 8772, "unit": "kWh"}
